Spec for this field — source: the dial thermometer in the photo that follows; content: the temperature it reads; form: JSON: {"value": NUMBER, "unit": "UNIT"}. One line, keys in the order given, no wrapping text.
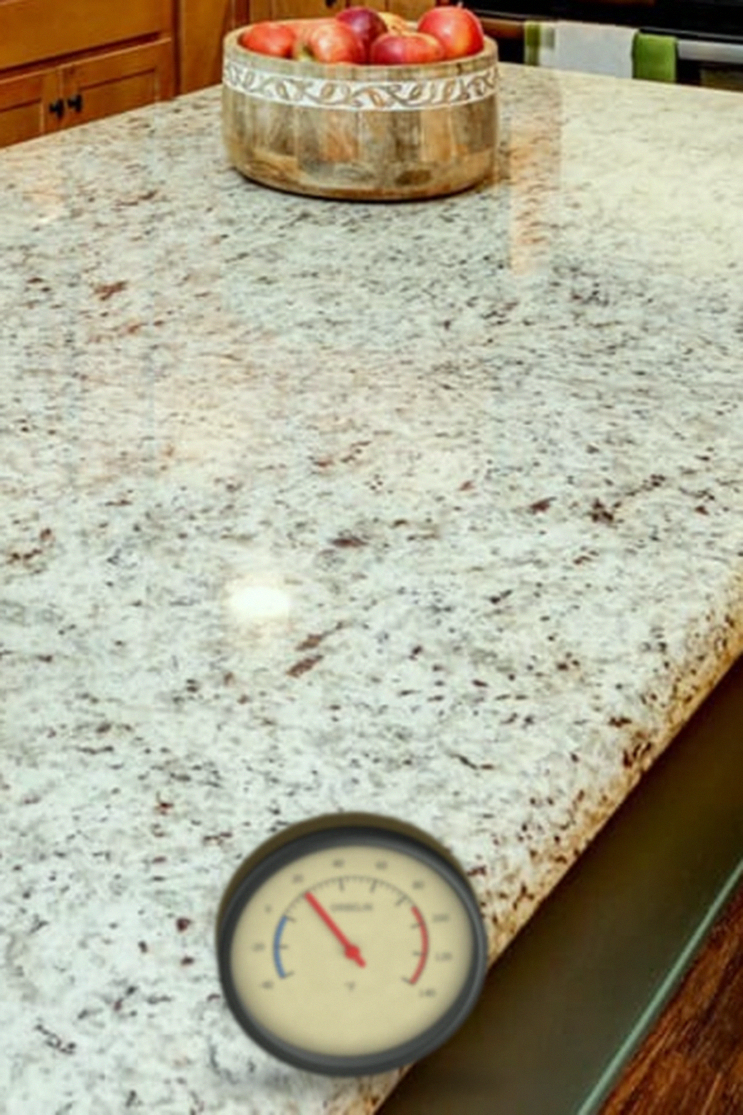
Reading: {"value": 20, "unit": "°F"}
